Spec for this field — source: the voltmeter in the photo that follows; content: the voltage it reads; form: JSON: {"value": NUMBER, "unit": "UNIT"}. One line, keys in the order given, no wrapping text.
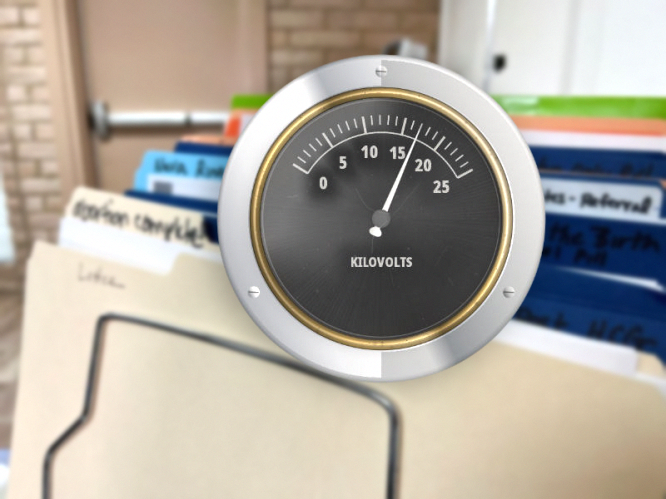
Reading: {"value": 17, "unit": "kV"}
